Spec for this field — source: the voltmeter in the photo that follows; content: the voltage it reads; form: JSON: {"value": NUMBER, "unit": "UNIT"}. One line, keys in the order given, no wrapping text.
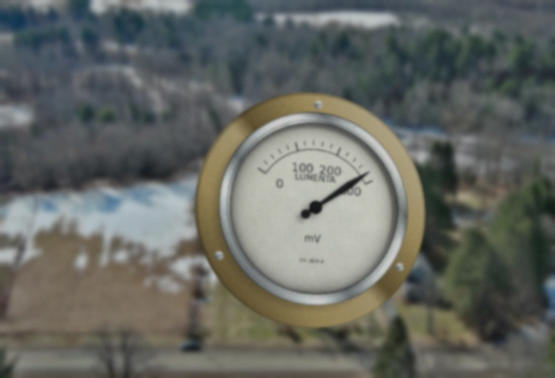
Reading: {"value": 280, "unit": "mV"}
